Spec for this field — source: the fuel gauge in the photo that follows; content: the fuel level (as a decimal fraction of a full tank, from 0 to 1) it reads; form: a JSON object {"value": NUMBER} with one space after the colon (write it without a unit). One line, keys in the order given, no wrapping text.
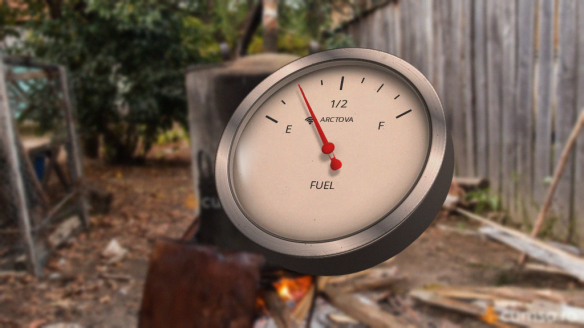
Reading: {"value": 0.25}
